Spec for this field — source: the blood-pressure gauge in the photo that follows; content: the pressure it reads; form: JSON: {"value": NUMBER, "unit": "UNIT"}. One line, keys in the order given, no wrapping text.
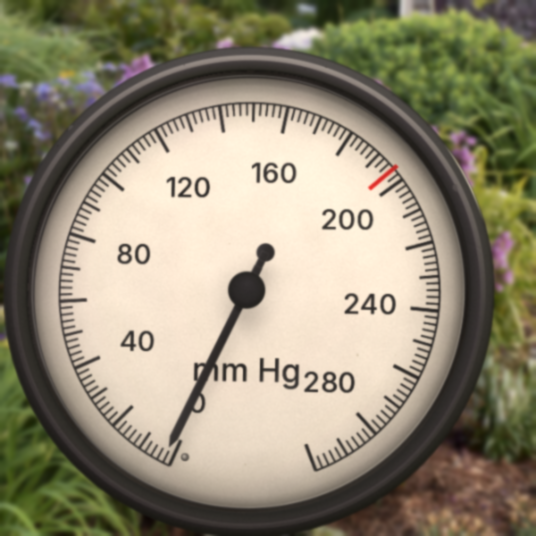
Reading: {"value": 2, "unit": "mmHg"}
